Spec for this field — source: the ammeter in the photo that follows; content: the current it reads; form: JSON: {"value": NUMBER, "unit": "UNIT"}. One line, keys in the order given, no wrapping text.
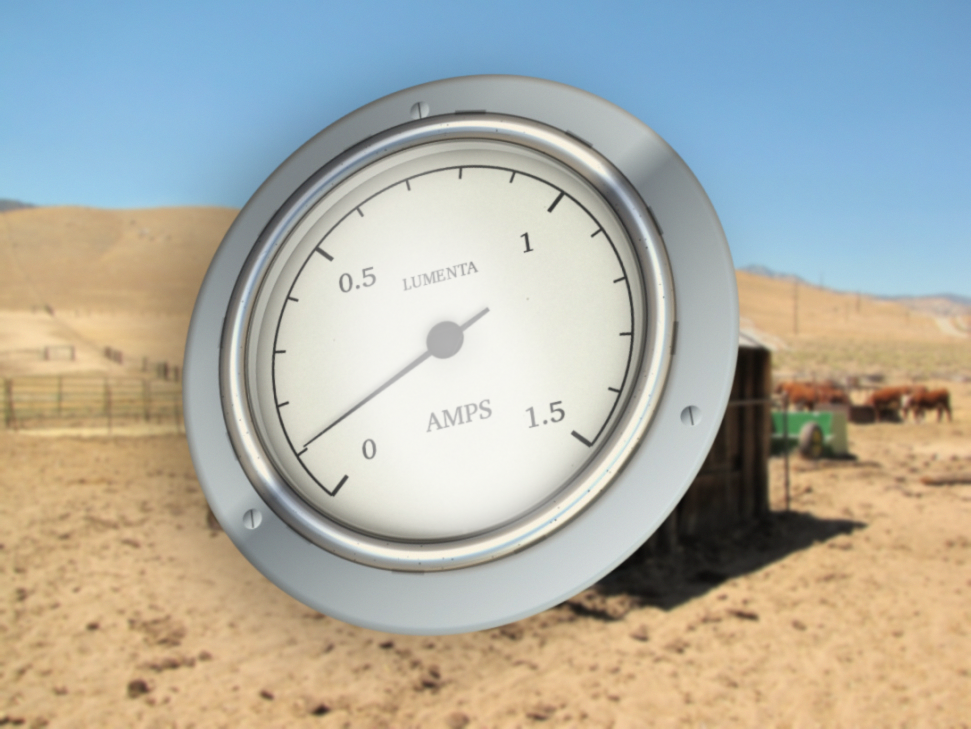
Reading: {"value": 0.1, "unit": "A"}
